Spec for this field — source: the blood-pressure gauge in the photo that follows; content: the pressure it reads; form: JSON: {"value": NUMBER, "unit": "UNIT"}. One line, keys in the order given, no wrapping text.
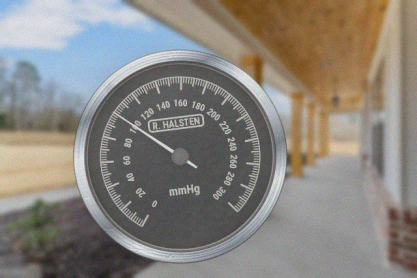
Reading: {"value": 100, "unit": "mmHg"}
